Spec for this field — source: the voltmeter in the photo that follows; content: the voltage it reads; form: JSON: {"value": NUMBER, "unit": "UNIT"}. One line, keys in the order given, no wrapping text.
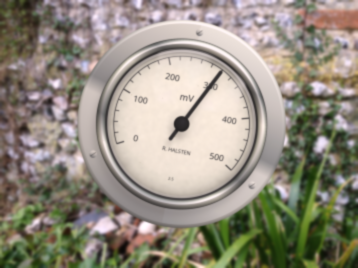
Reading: {"value": 300, "unit": "mV"}
